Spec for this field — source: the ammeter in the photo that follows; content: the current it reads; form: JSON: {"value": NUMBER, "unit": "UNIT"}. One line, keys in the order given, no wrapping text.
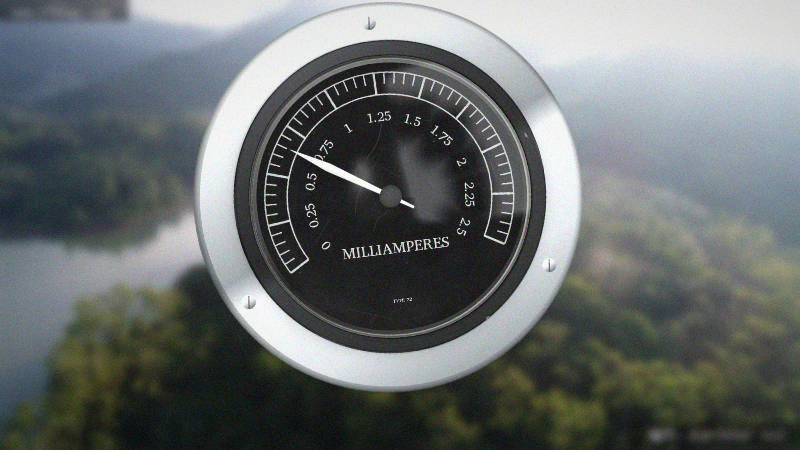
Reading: {"value": 0.65, "unit": "mA"}
